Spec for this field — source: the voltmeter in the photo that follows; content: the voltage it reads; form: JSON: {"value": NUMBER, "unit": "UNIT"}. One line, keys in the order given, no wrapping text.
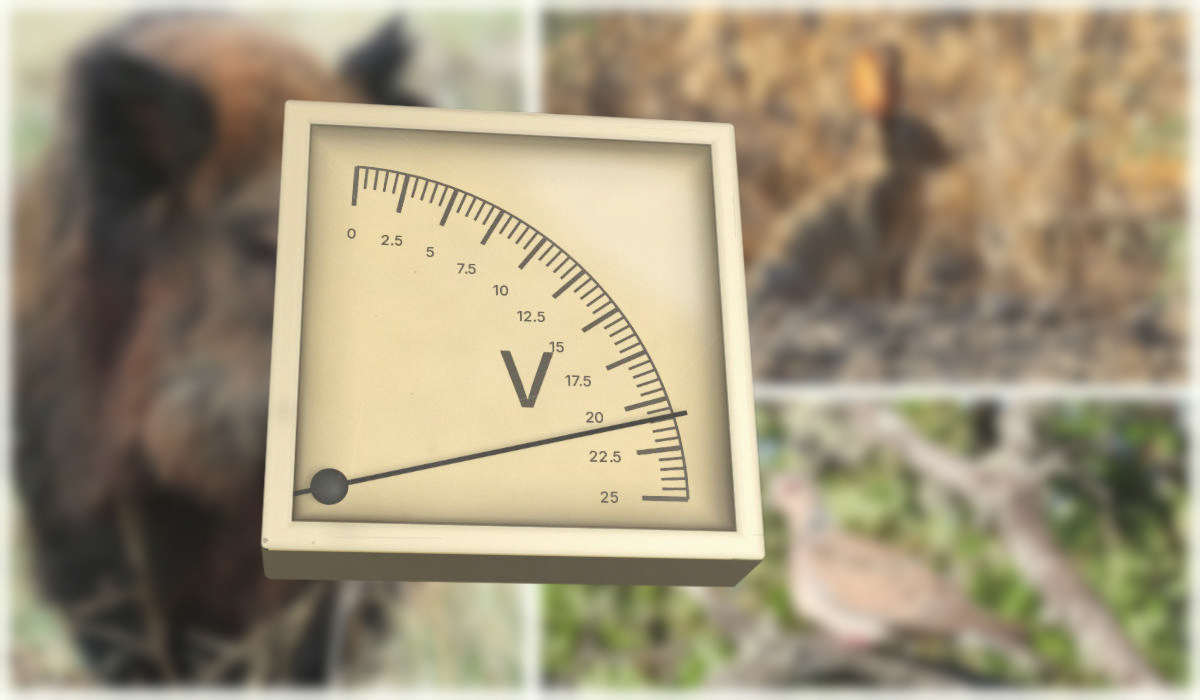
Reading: {"value": 21, "unit": "V"}
